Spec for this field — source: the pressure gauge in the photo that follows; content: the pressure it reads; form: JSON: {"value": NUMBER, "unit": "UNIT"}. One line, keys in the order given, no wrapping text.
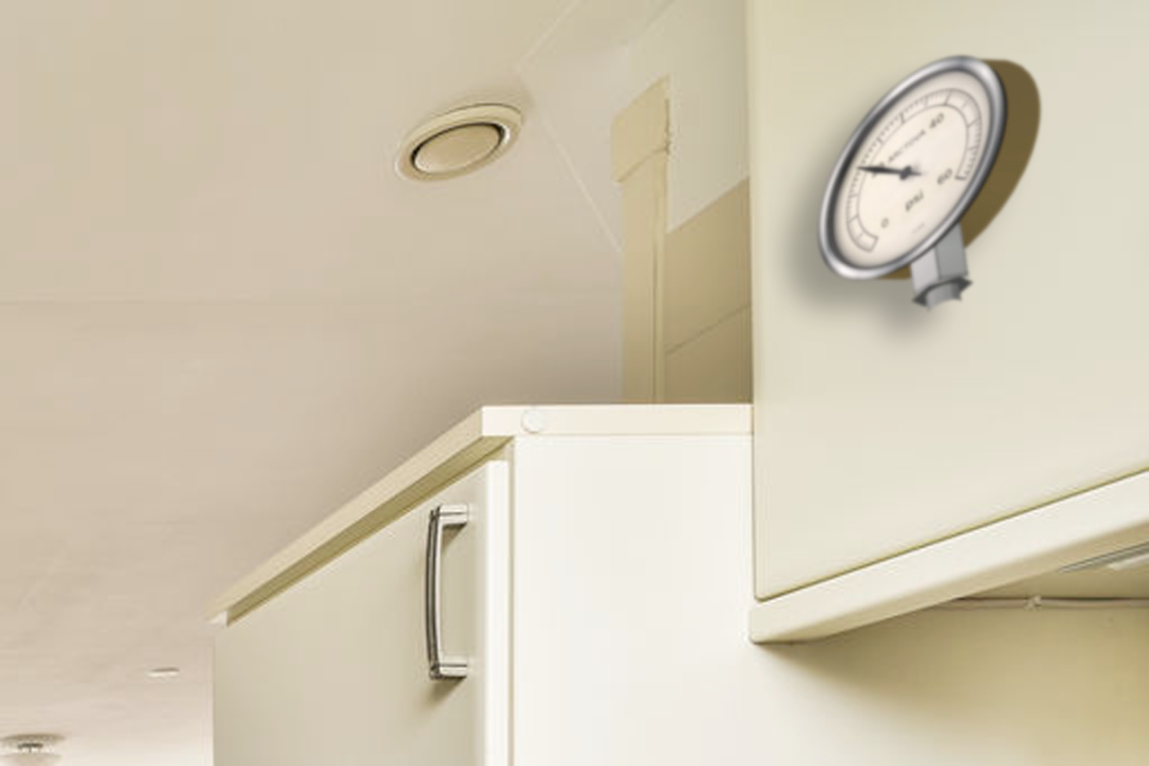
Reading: {"value": 20, "unit": "psi"}
